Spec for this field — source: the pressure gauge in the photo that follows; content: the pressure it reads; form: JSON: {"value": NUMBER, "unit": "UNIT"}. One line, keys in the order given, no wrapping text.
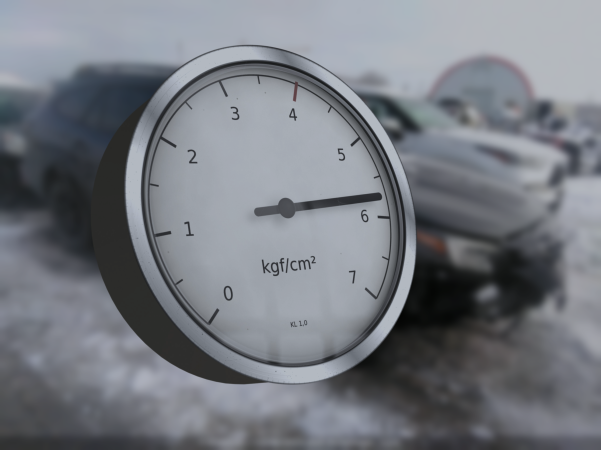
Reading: {"value": 5.75, "unit": "kg/cm²"}
